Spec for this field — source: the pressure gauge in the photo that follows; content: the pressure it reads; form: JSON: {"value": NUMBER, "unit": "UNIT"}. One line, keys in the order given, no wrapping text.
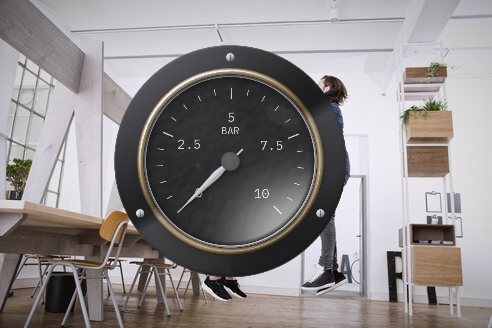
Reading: {"value": 0, "unit": "bar"}
